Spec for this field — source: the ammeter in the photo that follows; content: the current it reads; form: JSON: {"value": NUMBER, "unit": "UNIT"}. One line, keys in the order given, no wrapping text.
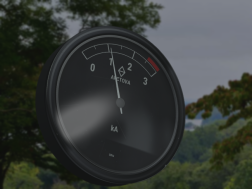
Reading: {"value": 1, "unit": "kA"}
